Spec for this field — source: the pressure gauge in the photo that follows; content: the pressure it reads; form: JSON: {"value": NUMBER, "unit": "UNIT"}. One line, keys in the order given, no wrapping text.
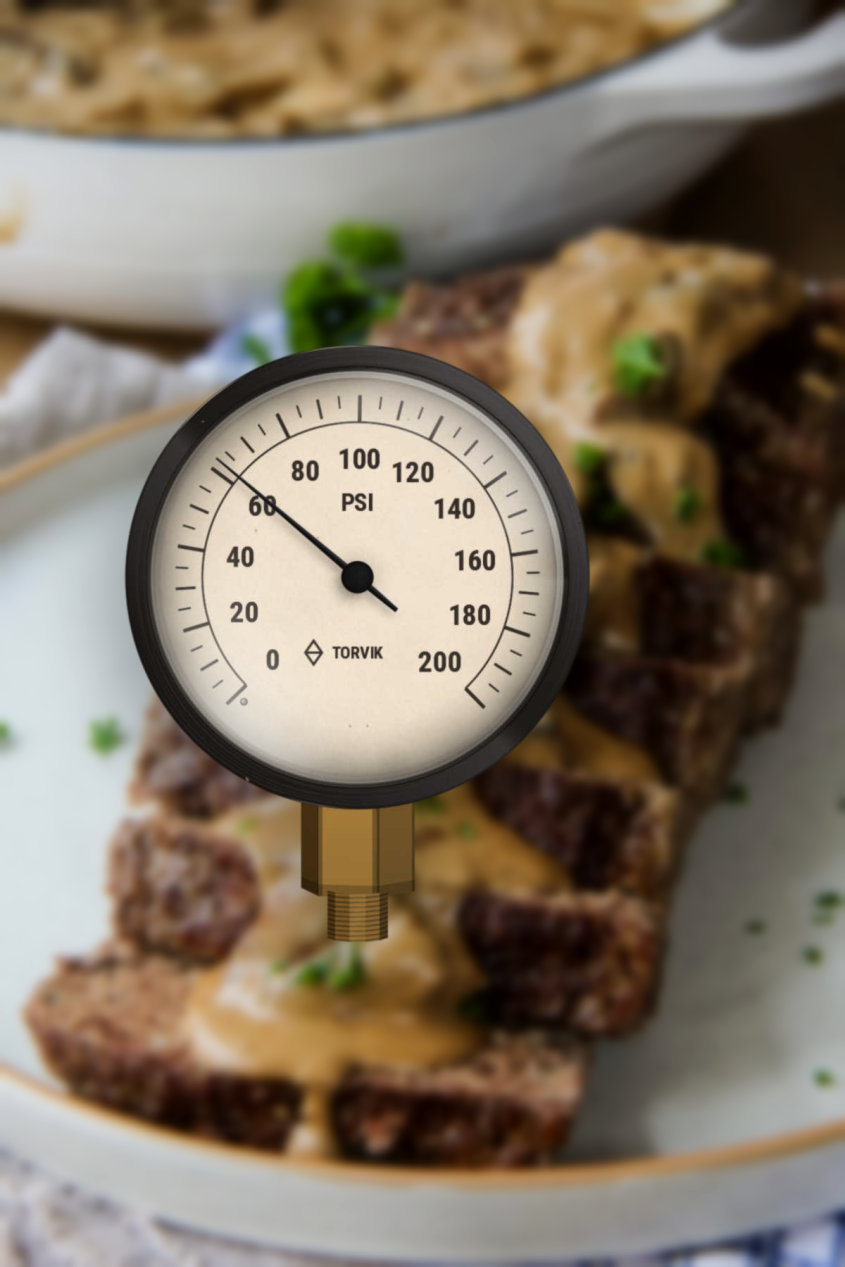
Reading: {"value": 62.5, "unit": "psi"}
